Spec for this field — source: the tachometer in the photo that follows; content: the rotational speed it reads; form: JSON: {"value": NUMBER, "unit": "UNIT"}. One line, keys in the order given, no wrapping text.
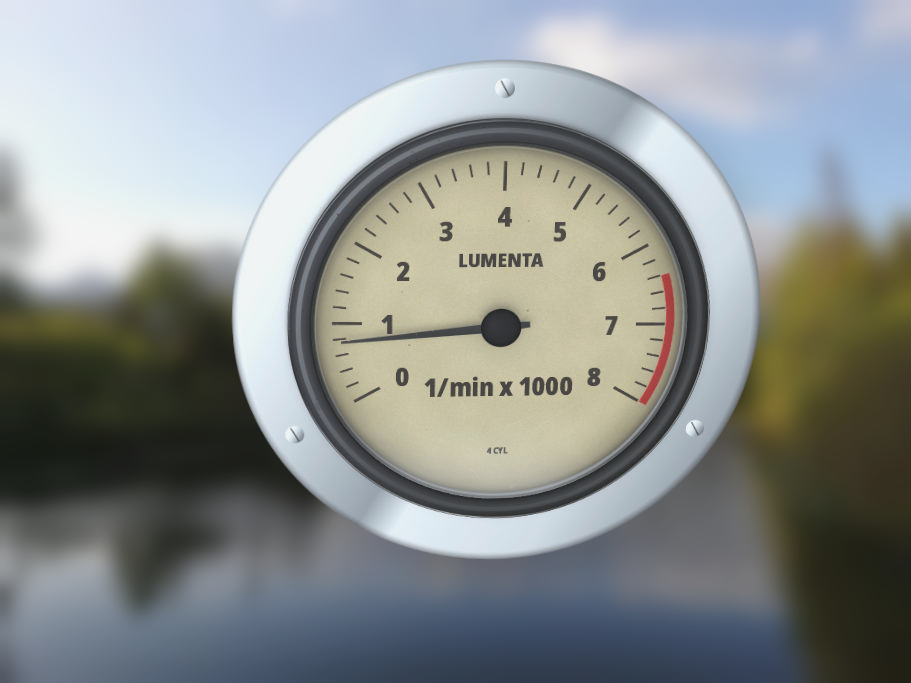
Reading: {"value": 800, "unit": "rpm"}
